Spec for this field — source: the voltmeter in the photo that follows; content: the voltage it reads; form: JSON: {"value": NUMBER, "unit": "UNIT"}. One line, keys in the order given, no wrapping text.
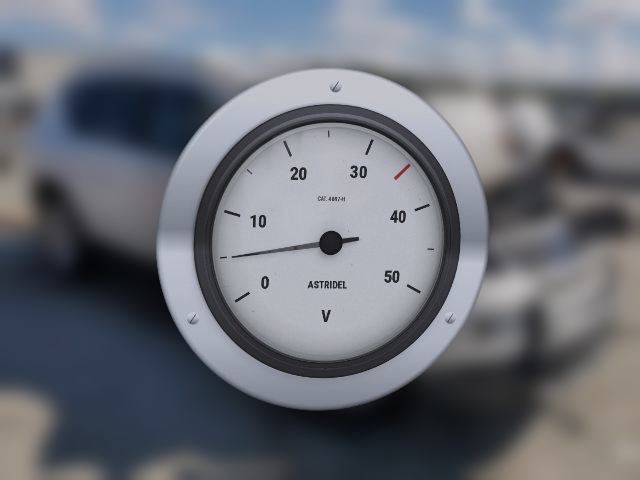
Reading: {"value": 5, "unit": "V"}
